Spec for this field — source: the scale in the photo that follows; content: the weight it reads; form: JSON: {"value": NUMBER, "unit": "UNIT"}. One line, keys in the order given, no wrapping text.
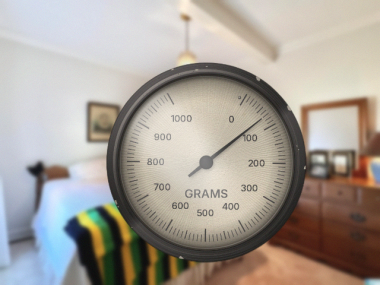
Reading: {"value": 70, "unit": "g"}
